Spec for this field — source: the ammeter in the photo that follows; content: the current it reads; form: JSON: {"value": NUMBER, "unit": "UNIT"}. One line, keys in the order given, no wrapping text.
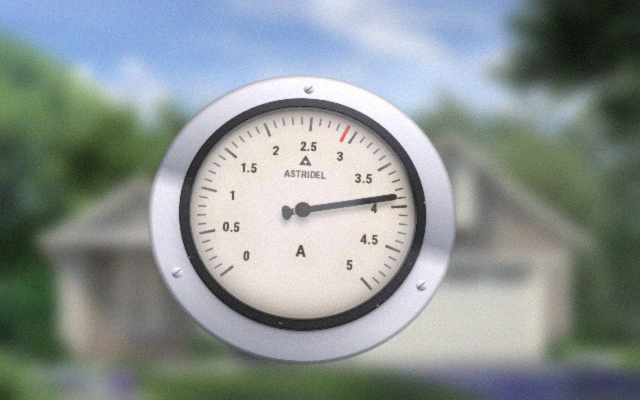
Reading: {"value": 3.9, "unit": "A"}
